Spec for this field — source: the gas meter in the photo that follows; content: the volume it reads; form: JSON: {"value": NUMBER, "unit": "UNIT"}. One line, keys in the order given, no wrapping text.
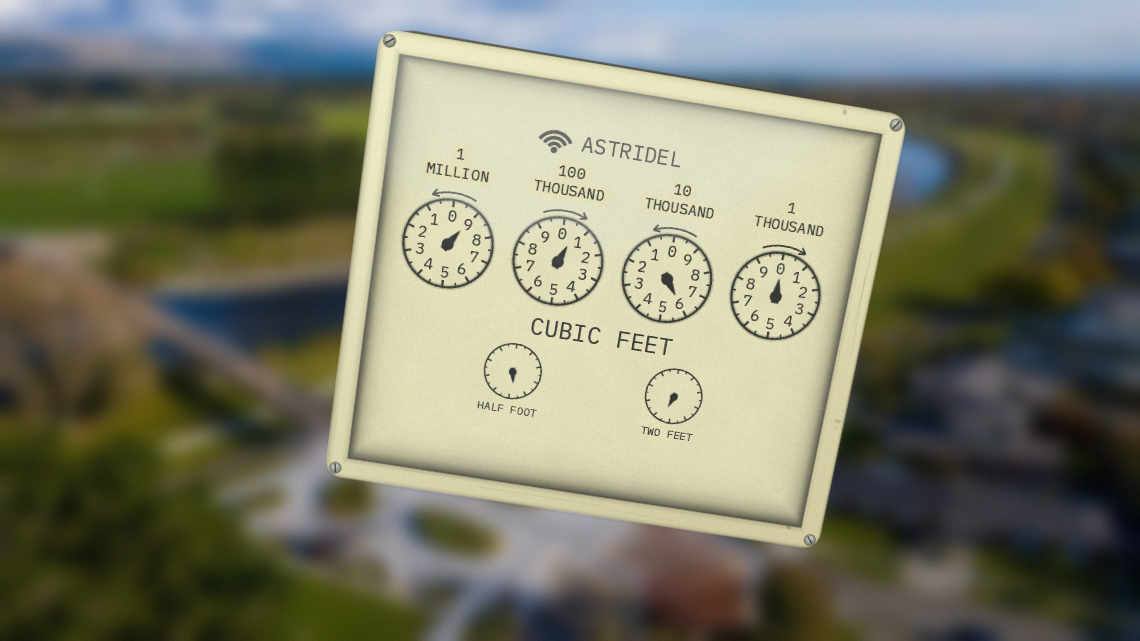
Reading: {"value": 906000, "unit": "ft³"}
